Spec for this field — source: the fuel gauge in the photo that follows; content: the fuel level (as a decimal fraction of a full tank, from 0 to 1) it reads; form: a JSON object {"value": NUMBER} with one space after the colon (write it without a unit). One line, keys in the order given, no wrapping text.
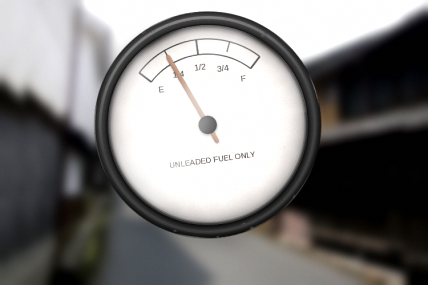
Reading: {"value": 0.25}
